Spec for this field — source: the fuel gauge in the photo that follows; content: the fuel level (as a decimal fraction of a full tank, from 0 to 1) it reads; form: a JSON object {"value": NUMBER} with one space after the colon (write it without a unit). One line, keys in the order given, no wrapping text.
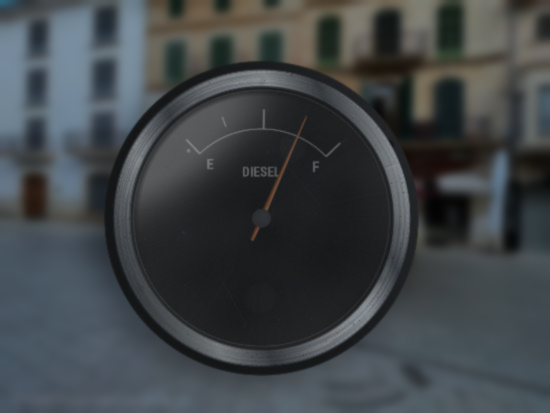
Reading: {"value": 0.75}
